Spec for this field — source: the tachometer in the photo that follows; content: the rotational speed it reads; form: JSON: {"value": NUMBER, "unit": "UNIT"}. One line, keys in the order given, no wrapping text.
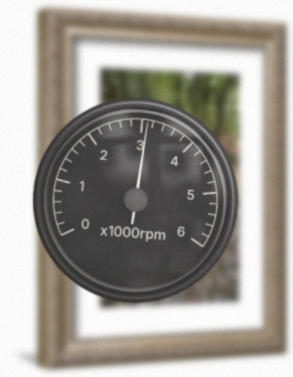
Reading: {"value": 3100, "unit": "rpm"}
